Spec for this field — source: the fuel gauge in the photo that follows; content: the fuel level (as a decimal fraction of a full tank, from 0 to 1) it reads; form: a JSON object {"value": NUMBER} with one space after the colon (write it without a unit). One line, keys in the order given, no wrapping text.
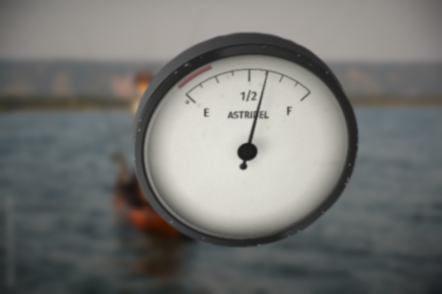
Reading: {"value": 0.625}
